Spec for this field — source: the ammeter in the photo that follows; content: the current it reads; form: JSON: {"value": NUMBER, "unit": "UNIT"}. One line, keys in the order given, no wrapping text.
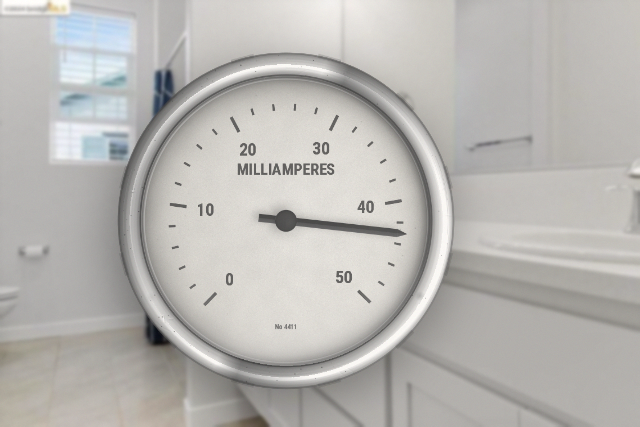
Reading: {"value": 43, "unit": "mA"}
